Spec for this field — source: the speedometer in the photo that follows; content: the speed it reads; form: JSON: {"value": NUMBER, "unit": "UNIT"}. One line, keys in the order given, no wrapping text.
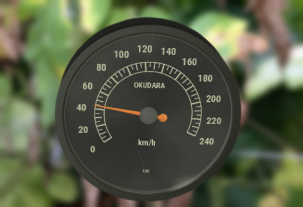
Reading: {"value": 45, "unit": "km/h"}
